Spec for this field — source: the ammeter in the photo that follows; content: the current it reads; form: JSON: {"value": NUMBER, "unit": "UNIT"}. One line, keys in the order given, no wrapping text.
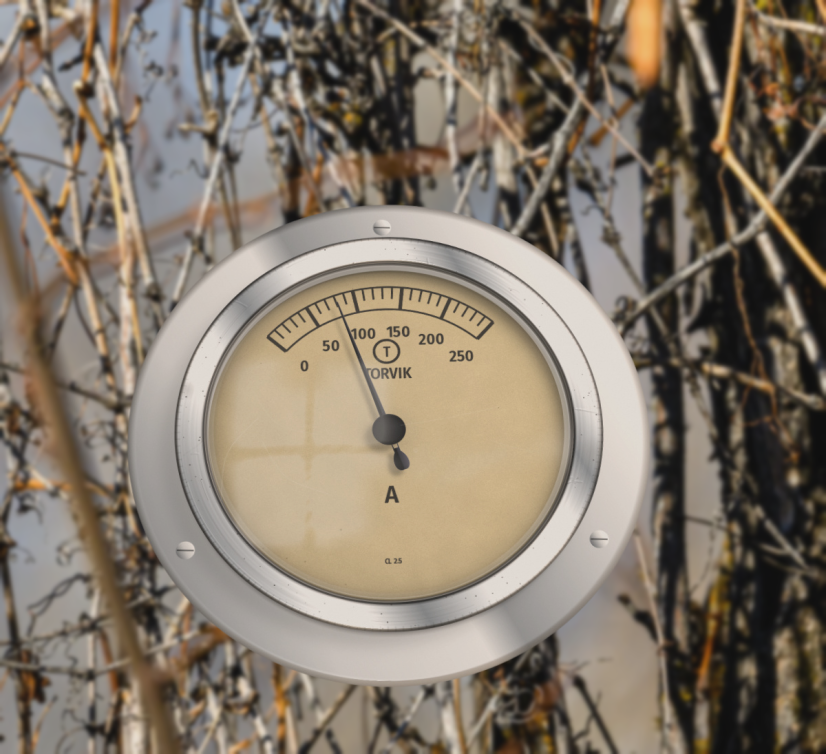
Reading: {"value": 80, "unit": "A"}
